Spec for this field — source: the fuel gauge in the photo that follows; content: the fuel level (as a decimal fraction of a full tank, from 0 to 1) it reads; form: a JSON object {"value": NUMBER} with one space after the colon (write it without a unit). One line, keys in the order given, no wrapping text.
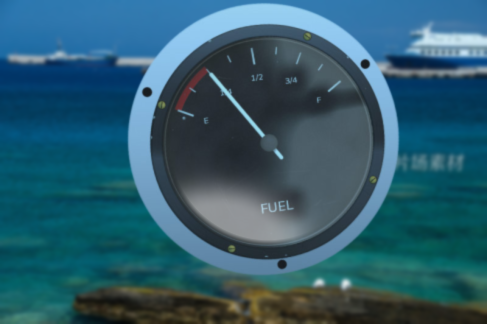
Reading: {"value": 0.25}
